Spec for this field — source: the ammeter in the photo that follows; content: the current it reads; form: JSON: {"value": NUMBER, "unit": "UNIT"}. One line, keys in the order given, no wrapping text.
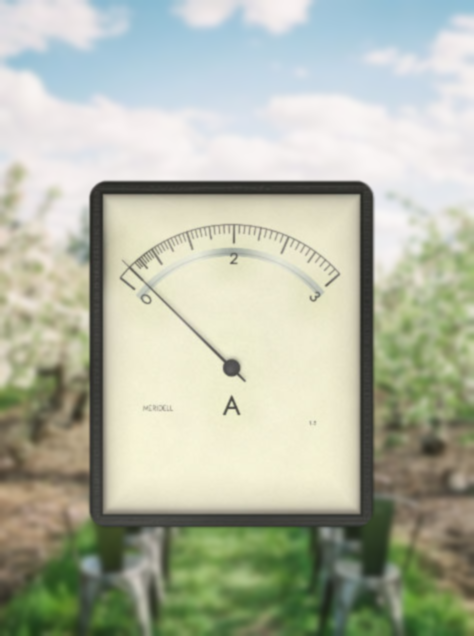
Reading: {"value": 0.5, "unit": "A"}
